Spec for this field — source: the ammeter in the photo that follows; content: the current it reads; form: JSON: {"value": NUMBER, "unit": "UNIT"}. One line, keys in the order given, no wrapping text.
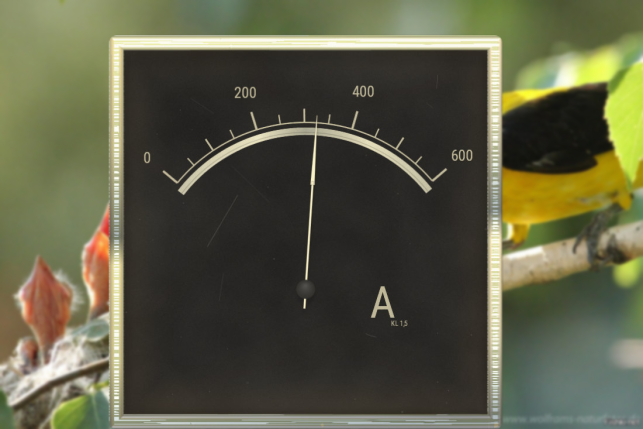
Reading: {"value": 325, "unit": "A"}
